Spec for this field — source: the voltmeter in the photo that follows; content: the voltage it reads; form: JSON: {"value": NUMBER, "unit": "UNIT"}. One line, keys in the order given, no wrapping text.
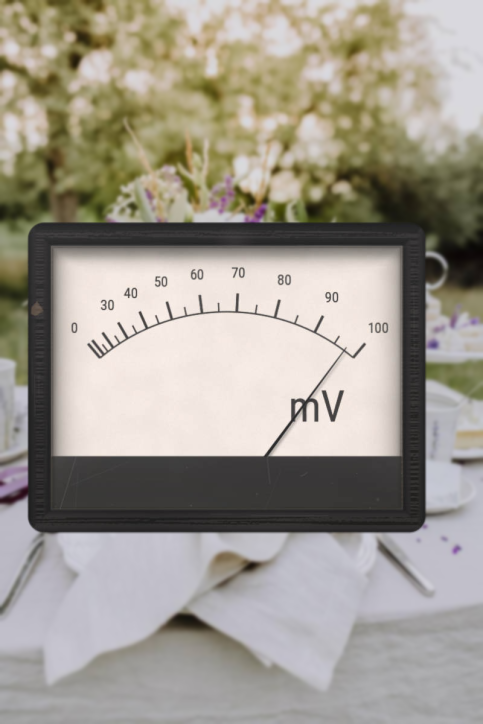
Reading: {"value": 97.5, "unit": "mV"}
